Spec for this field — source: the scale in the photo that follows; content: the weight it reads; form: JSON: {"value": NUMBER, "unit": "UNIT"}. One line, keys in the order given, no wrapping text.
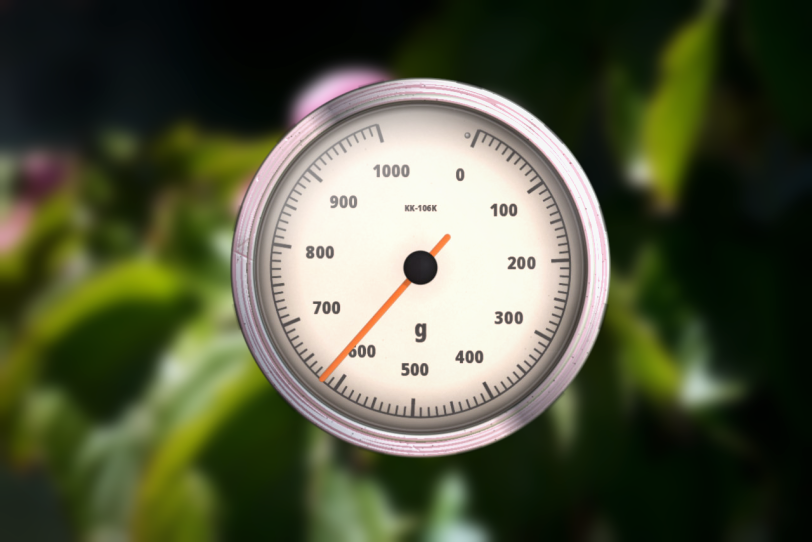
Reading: {"value": 620, "unit": "g"}
